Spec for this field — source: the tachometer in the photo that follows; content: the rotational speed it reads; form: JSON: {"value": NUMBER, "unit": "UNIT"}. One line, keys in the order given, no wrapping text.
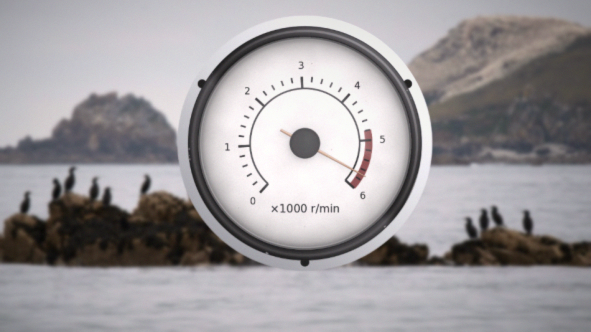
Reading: {"value": 5700, "unit": "rpm"}
